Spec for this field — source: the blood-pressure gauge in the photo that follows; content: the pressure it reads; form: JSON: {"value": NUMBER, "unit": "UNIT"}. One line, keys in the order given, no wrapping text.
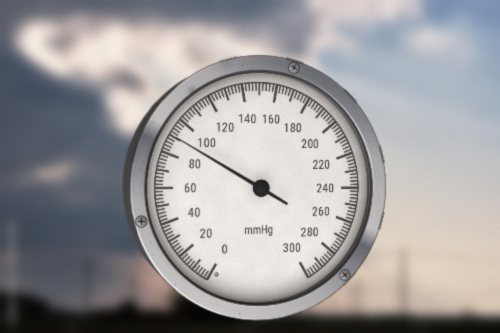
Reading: {"value": 90, "unit": "mmHg"}
